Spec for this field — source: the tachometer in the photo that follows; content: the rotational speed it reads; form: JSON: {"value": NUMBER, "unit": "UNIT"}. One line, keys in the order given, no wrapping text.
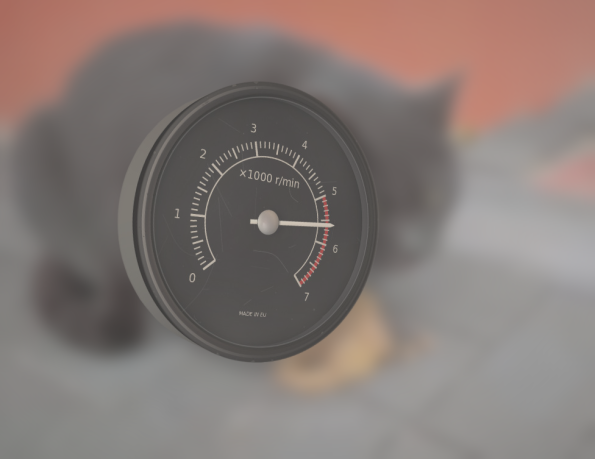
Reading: {"value": 5600, "unit": "rpm"}
